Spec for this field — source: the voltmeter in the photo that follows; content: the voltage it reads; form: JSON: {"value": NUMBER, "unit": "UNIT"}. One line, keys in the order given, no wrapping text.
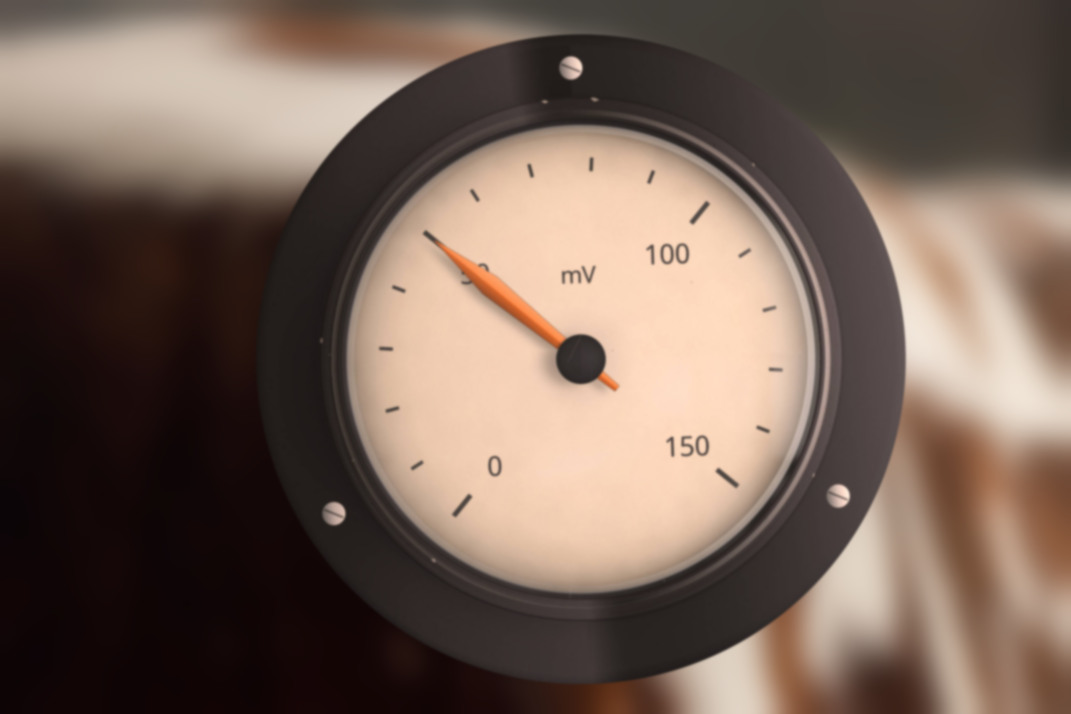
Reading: {"value": 50, "unit": "mV"}
